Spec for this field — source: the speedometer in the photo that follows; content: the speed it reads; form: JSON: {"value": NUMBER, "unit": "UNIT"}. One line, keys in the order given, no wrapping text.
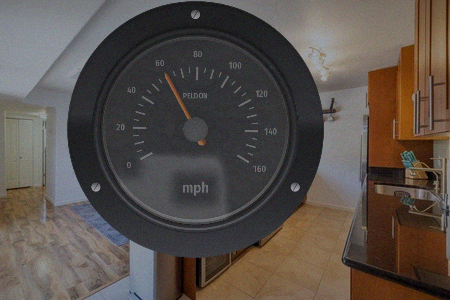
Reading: {"value": 60, "unit": "mph"}
